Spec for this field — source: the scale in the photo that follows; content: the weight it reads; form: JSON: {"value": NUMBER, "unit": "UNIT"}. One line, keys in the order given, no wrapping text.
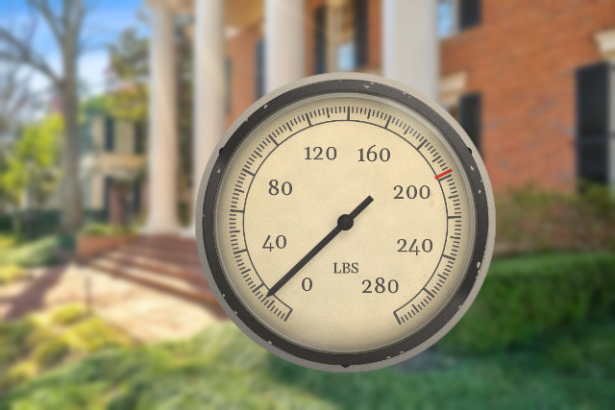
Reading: {"value": 14, "unit": "lb"}
